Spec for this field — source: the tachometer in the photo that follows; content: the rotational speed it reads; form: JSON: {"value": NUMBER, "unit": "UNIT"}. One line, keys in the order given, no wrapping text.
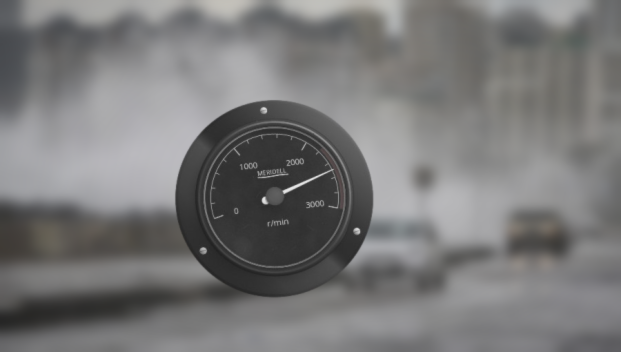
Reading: {"value": 2500, "unit": "rpm"}
